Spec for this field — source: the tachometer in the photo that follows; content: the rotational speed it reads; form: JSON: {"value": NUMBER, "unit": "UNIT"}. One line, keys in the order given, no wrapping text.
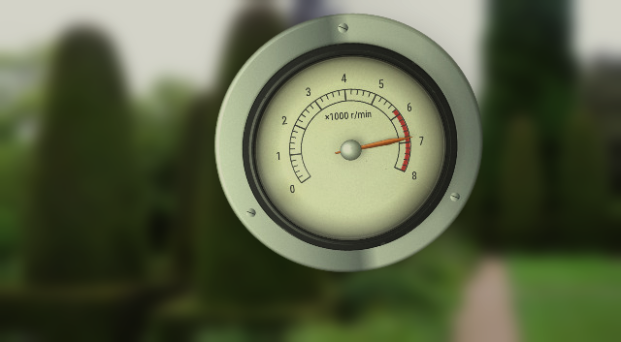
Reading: {"value": 6800, "unit": "rpm"}
